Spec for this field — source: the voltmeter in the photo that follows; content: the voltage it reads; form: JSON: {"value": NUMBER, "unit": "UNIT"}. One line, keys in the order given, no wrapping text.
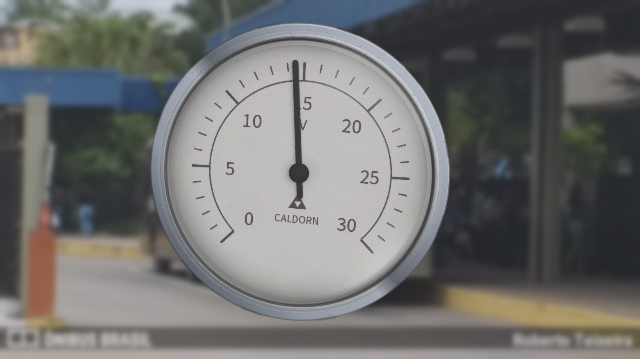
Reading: {"value": 14.5, "unit": "V"}
